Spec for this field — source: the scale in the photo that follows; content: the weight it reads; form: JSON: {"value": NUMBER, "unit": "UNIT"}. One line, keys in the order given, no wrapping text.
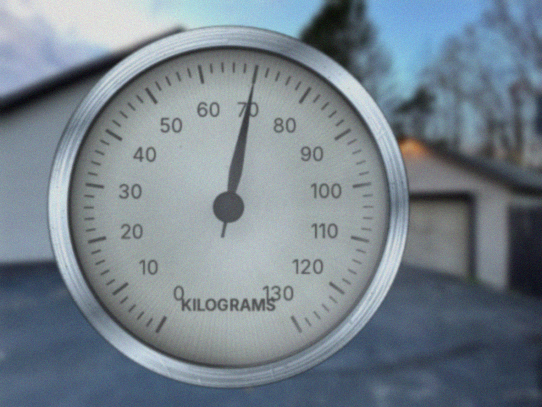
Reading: {"value": 70, "unit": "kg"}
